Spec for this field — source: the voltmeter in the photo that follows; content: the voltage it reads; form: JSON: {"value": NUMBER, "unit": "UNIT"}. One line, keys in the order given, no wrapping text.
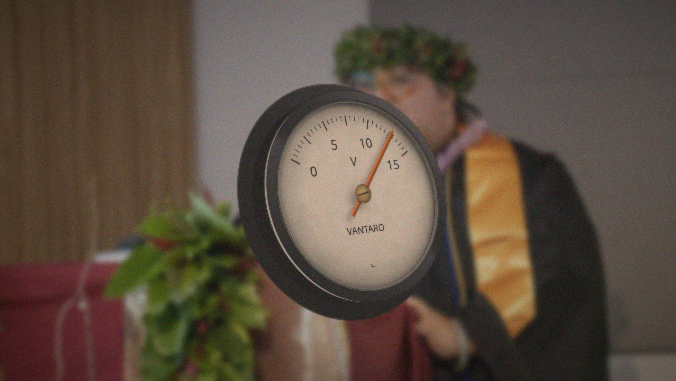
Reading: {"value": 12.5, "unit": "V"}
